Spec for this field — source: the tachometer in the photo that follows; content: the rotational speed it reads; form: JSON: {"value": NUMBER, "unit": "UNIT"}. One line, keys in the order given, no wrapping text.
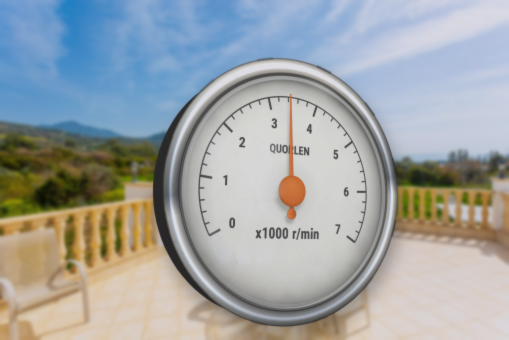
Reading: {"value": 3400, "unit": "rpm"}
